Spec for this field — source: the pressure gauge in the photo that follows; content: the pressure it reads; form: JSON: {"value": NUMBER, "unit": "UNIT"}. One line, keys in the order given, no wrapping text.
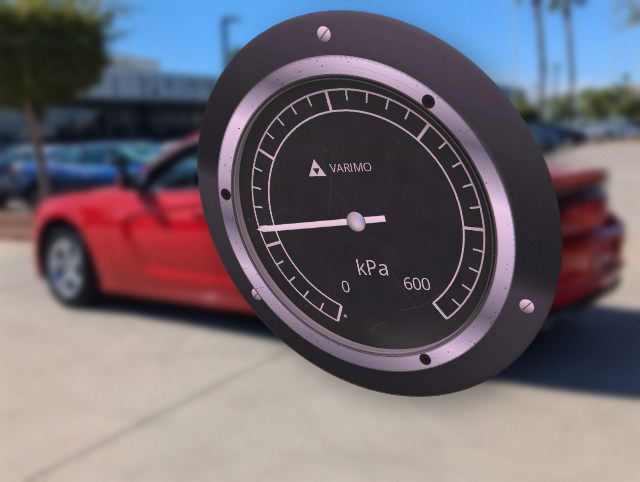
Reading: {"value": 120, "unit": "kPa"}
